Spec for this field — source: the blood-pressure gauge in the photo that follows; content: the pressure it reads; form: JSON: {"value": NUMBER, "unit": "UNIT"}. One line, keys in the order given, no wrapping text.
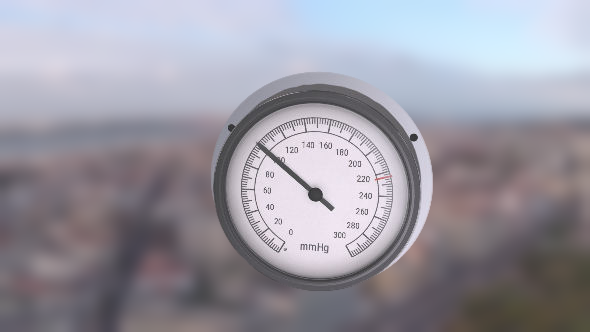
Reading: {"value": 100, "unit": "mmHg"}
